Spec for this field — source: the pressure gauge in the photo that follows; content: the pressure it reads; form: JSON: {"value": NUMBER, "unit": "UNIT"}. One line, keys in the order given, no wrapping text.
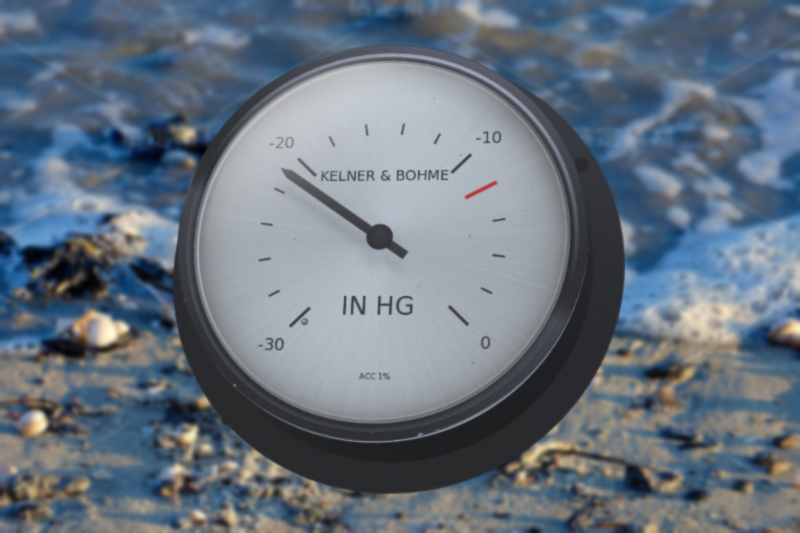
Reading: {"value": -21, "unit": "inHg"}
